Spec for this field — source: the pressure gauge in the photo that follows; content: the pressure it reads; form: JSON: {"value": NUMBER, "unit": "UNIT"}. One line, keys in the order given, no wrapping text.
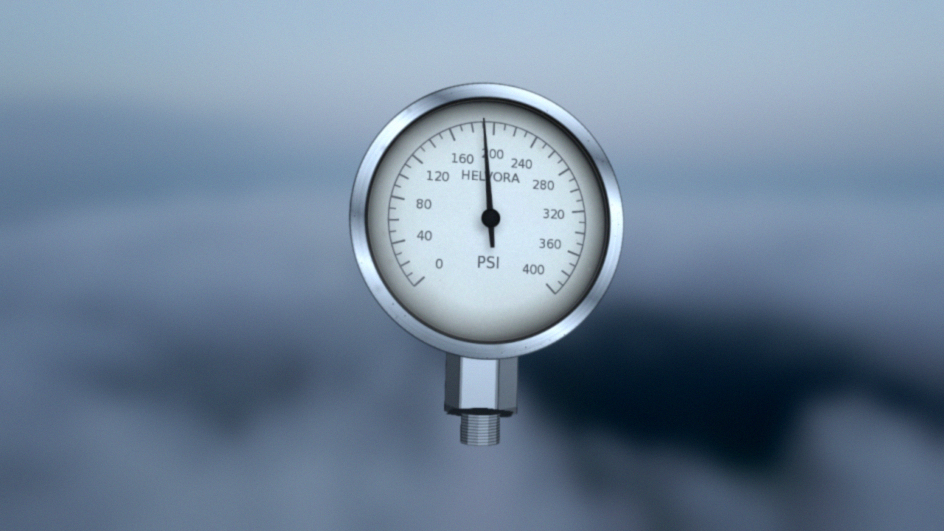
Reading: {"value": 190, "unit": "psi"}
